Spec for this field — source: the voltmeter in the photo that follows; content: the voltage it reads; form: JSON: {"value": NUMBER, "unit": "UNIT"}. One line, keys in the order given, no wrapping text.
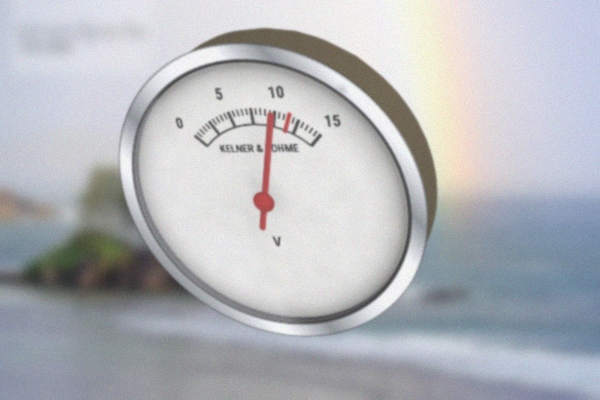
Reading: {"value": 10, "unit": "V"}
